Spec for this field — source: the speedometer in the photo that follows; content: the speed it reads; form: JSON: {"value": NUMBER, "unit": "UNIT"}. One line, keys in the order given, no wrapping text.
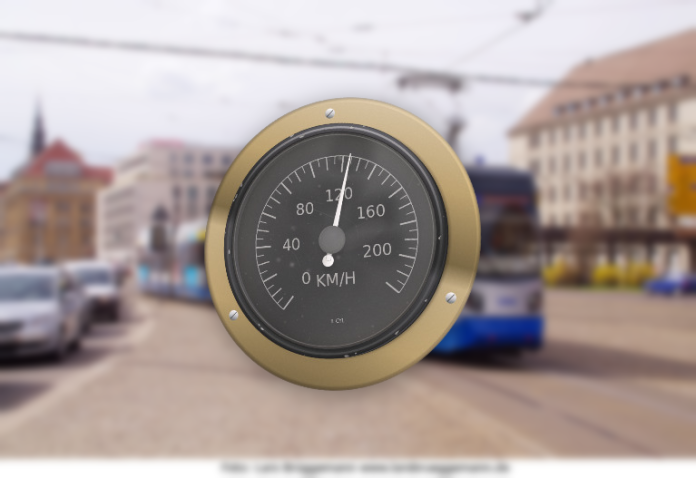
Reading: {"value": 125, "unit": "km/h"}
